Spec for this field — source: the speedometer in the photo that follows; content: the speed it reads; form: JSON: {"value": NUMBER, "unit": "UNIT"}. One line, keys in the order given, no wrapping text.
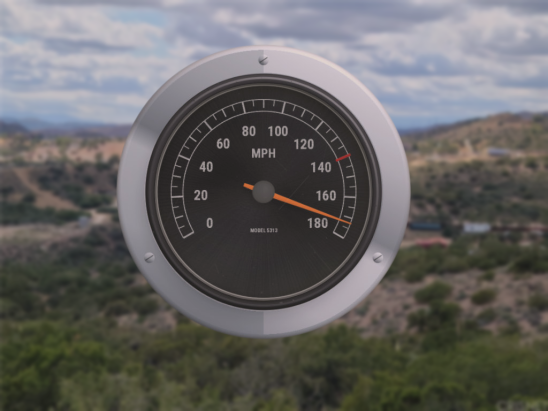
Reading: {"value": 172.5, "unit": "mph"}
